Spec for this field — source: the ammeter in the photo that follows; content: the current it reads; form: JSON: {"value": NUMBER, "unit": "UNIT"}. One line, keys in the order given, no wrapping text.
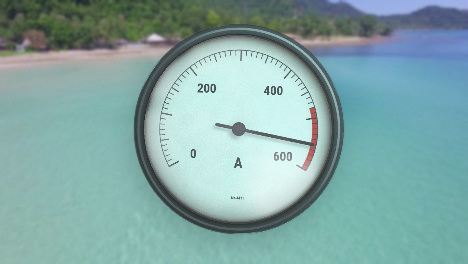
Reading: {"value": 550, "unit": "A"}
